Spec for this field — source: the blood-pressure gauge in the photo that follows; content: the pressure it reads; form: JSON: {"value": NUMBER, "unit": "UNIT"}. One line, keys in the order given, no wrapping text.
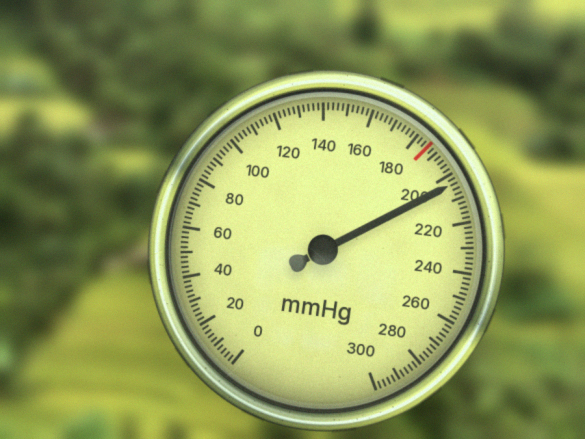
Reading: {"value": 204, "unit": "mmHg"}
